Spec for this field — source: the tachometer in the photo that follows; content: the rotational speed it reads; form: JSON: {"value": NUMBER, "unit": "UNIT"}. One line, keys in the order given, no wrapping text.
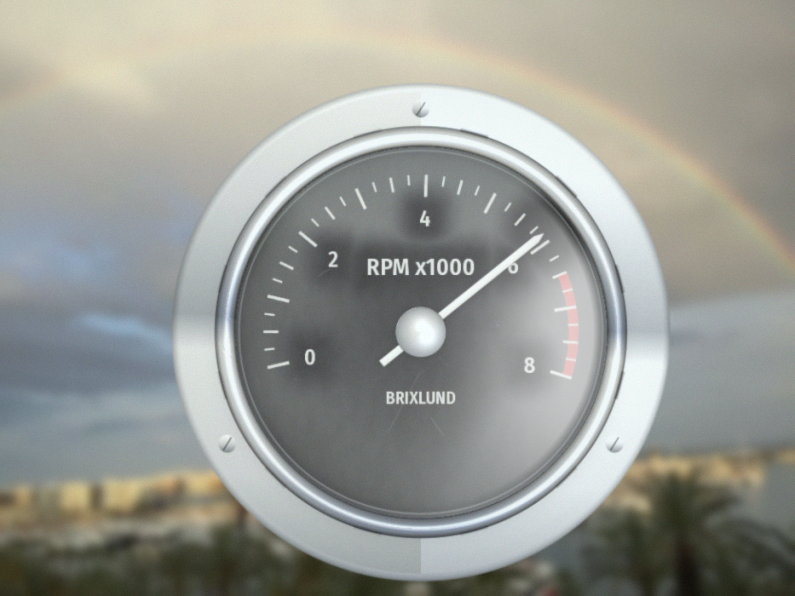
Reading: {"value": 5875, "unit": "rpm"}
